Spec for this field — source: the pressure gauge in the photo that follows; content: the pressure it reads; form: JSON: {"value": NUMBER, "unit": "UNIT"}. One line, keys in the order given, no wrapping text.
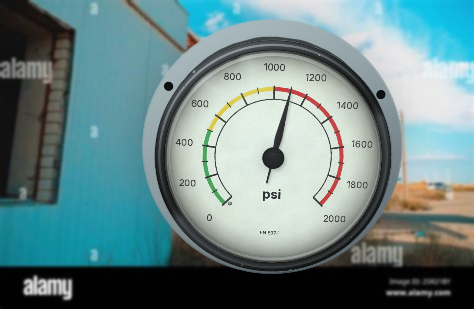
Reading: {"value": 1100, "unit": "psi"}
